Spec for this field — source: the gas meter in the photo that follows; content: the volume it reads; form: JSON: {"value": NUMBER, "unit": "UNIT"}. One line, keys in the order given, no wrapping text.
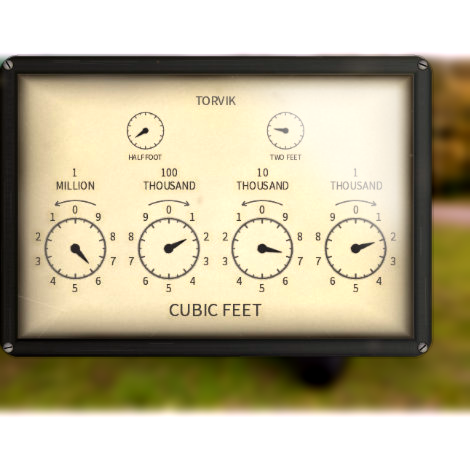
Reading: {"value": 617200, "unit": "ft³"}
